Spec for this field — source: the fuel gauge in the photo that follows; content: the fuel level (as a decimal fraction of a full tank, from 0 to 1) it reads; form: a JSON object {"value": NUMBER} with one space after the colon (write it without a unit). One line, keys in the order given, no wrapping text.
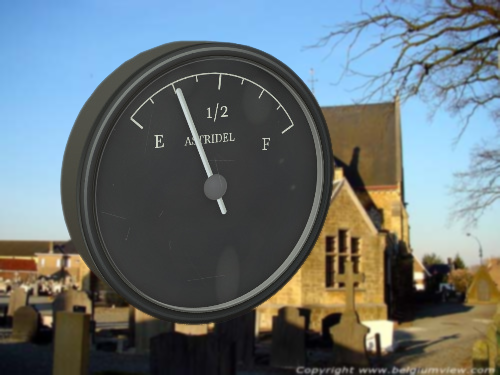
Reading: {"value": 0.25}
